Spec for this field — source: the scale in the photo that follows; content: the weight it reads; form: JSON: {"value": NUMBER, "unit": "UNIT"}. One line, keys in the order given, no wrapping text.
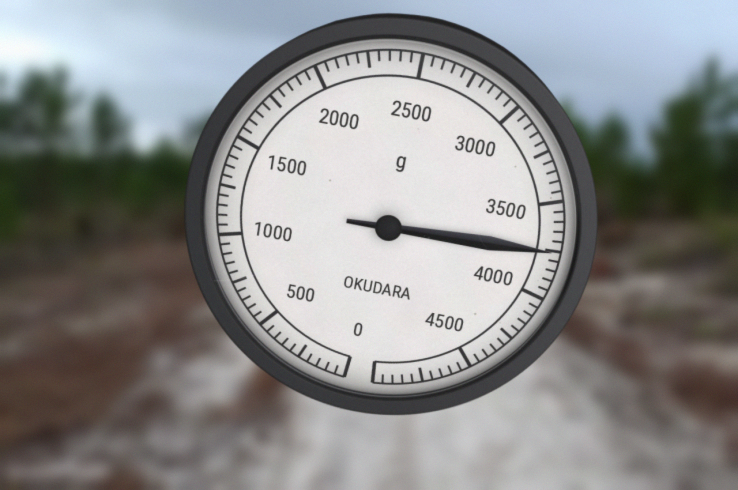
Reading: {"value": 3750, "unit": "g"}
